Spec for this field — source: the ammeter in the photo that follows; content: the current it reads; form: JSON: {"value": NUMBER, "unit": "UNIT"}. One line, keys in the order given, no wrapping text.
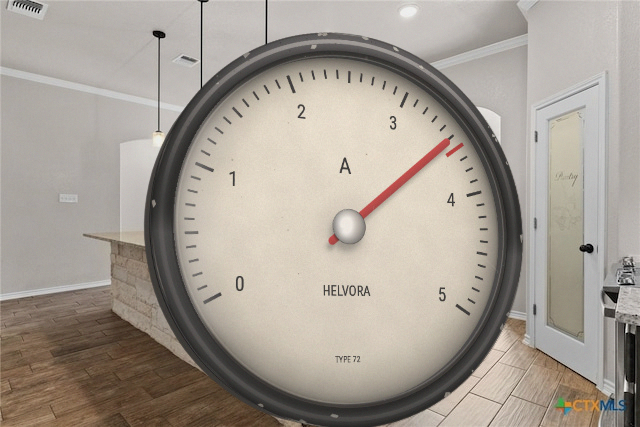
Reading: {"value": 3.5, "unit": "A"}
